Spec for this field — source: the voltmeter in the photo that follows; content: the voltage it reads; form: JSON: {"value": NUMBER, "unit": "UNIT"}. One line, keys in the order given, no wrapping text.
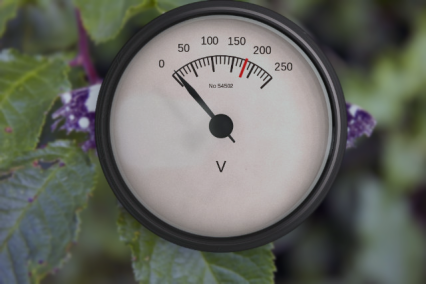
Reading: {"value": 10, "unit": "V"}
